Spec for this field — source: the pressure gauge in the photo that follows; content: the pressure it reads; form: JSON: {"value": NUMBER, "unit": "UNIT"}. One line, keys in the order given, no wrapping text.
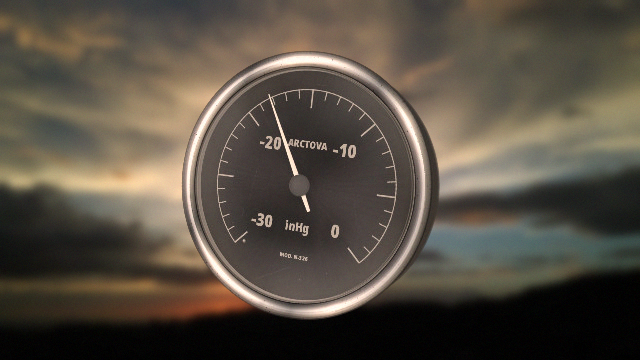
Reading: {"value": -18, "unit": "inHg"}
